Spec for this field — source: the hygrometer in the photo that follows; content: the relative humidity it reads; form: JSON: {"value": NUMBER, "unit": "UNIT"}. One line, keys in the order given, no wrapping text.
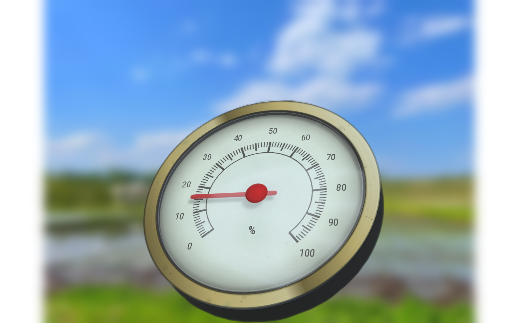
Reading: {"value": 15, "unit": "%"}
